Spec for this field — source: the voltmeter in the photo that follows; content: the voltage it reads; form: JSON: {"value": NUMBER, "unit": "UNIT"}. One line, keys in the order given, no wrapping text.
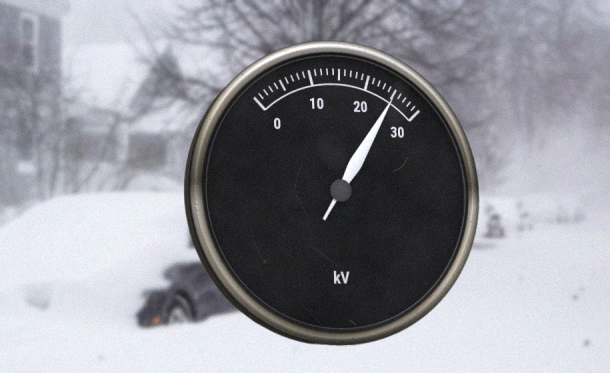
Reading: {"value": 25, "unit": "kV"}
